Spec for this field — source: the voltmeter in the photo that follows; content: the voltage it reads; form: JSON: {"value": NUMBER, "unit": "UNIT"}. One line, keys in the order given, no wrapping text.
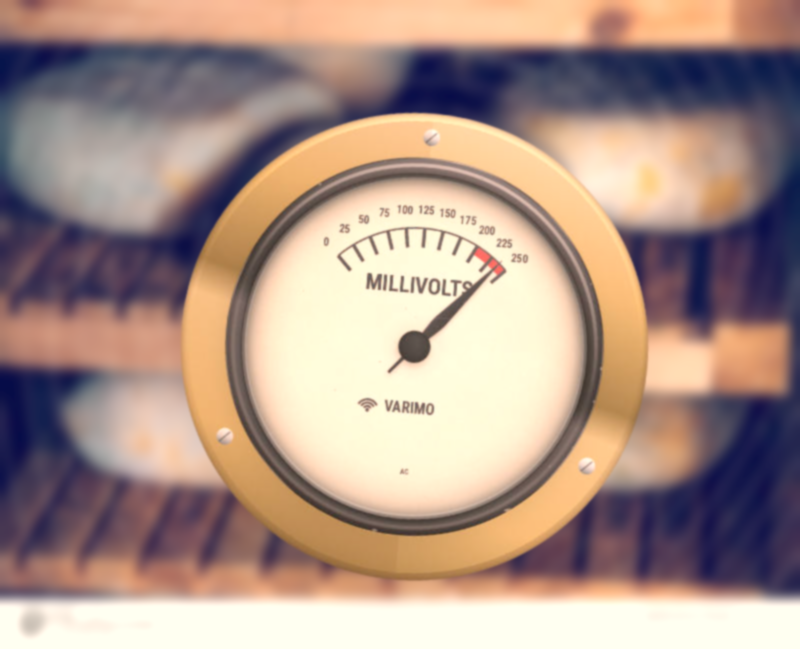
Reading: {"value": 237.5, "unit": "mV"}
